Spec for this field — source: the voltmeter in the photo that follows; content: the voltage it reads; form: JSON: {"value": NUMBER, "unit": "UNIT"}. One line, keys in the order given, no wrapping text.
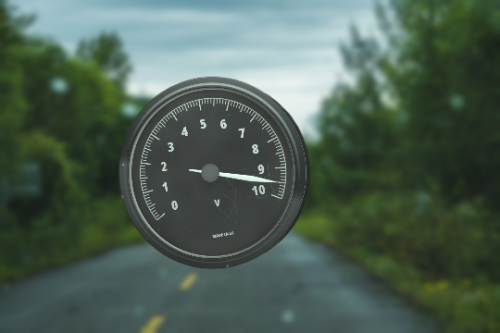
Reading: {"value": 9.5, "unit": "V"}
